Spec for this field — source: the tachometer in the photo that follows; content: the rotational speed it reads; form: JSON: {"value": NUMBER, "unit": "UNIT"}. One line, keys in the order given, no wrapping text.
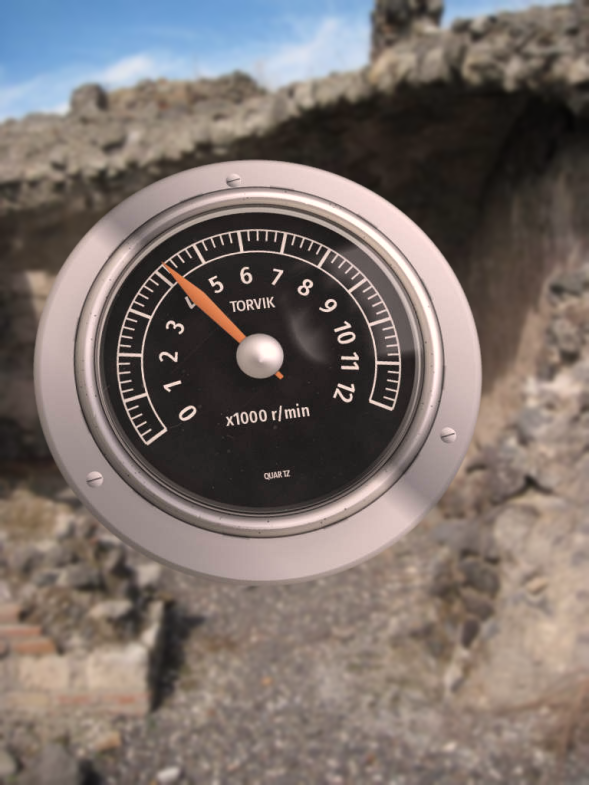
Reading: {"value": 4200, "unit": "rpm"}
